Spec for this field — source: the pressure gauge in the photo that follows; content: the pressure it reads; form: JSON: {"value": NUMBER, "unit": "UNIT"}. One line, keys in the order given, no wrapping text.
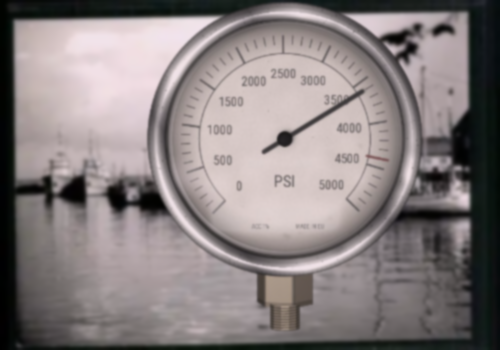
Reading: {"value": 3600, "unit": "psi"}
